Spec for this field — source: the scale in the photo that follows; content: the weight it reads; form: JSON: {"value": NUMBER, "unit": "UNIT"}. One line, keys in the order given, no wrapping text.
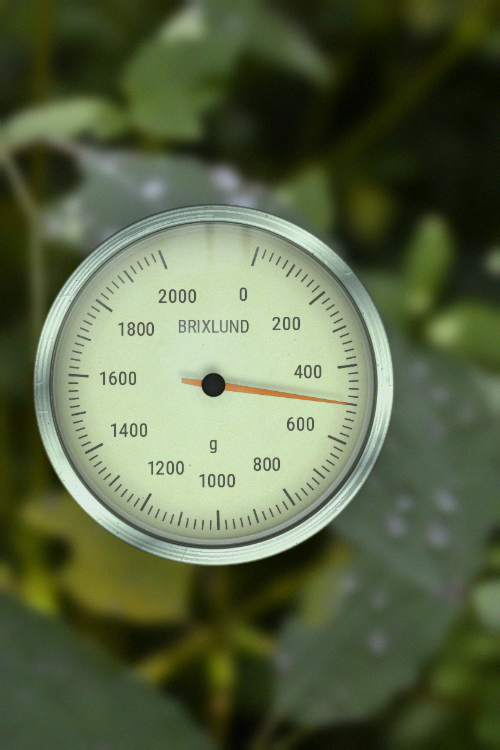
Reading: {"value": 500, "unit": "g"}
